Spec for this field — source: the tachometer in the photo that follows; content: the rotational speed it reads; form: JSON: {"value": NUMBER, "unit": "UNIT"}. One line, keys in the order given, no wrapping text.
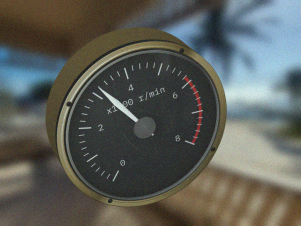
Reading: {"value": 3200, "unit": "rpm"}
